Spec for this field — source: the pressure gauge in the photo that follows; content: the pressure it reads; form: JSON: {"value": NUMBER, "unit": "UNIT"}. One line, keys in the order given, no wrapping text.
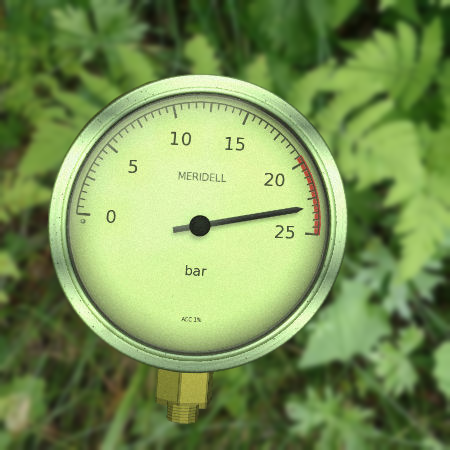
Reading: {"value": 23, "unit": "bar"}
